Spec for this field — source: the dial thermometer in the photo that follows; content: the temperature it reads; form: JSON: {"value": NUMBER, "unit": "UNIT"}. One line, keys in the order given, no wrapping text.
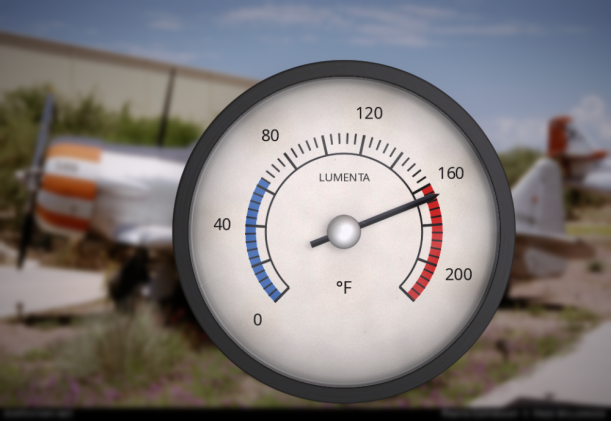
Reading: {"value": 166, "unit": "°F"}
